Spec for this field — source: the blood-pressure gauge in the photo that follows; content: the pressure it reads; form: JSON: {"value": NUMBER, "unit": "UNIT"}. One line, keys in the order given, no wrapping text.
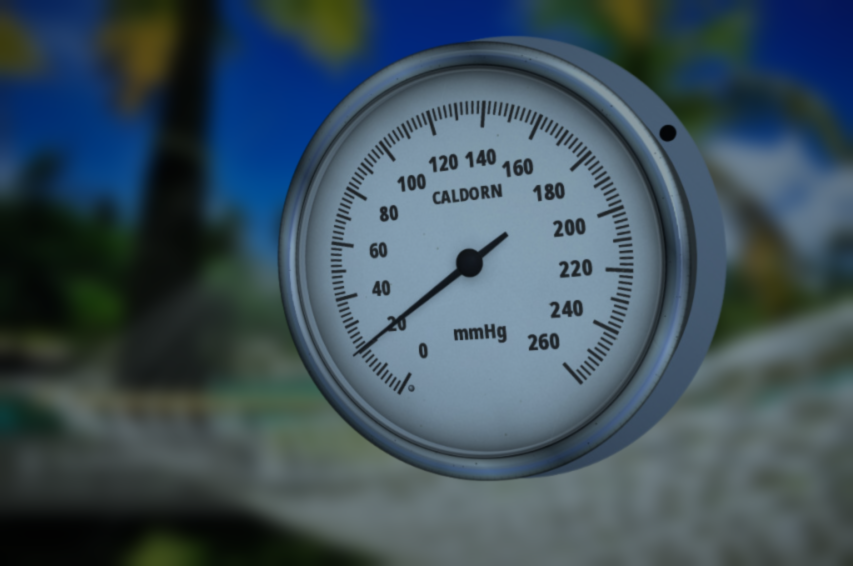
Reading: {"value": 20, "unit": "mmHg"}
